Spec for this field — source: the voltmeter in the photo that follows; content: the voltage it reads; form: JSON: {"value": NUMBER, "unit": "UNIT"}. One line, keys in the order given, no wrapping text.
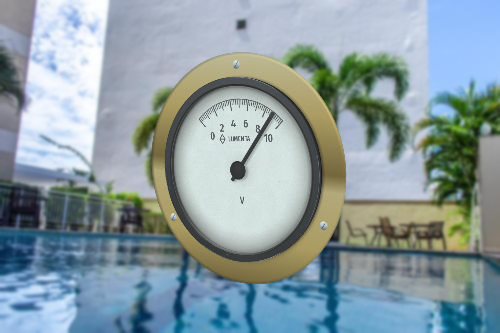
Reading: {"value": 9, "unit": "V"}
